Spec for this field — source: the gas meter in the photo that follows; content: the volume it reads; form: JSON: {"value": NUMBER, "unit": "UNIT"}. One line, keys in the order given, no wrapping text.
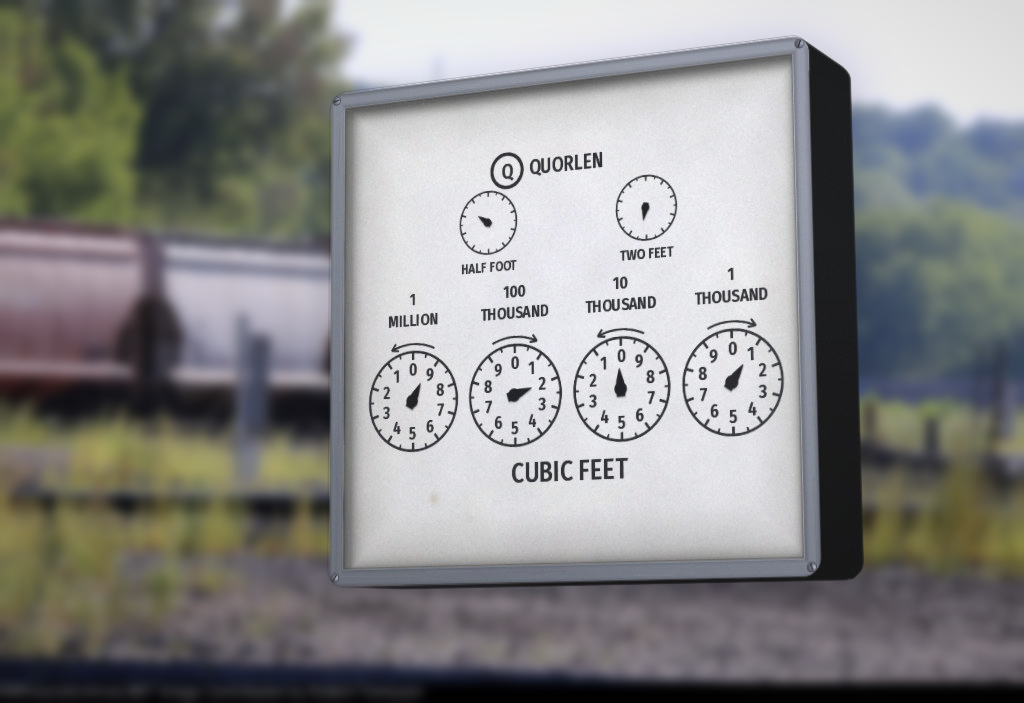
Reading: {"value": 920100, "unit": "ft³"}
